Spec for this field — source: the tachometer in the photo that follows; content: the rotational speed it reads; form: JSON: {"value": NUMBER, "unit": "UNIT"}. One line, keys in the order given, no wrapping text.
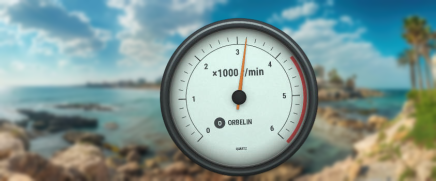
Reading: {"value": 3200, "unit": "rpm"}
